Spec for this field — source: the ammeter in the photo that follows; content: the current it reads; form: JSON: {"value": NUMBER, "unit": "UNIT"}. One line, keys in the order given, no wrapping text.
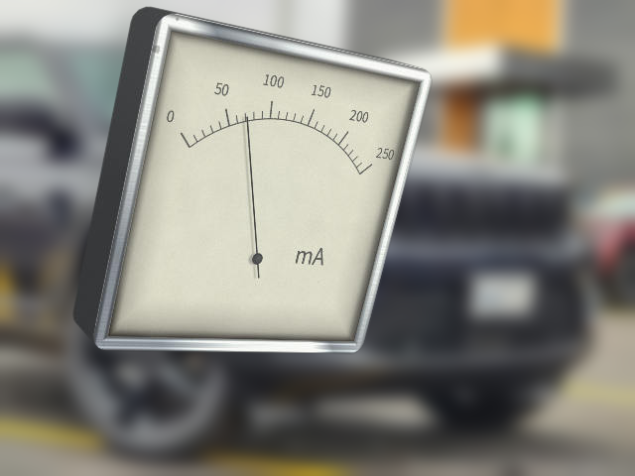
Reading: {"value": 70, "unit": "mA"}
